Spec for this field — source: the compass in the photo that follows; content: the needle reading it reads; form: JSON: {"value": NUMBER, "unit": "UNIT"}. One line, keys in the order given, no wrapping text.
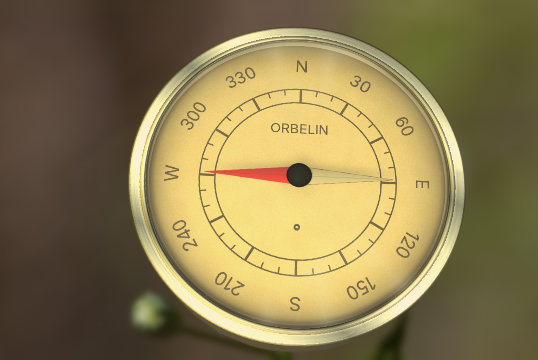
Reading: {"value": 270, "unit": "°"}
